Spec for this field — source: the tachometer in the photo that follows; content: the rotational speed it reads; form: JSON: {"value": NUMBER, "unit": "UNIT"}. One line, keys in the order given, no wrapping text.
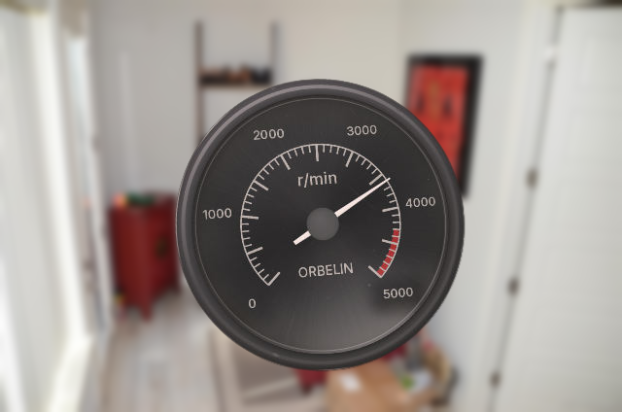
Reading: {"value": 3600, "unit": "rpm"}
